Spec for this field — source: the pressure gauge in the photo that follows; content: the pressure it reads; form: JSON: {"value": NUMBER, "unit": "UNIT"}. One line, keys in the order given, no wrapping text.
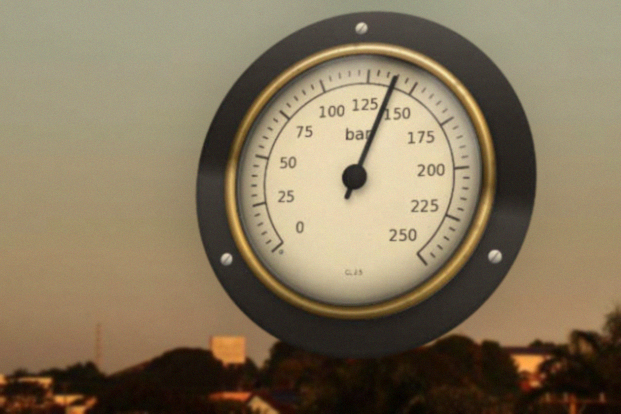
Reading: {"value": 140, "unit": "bar"}
